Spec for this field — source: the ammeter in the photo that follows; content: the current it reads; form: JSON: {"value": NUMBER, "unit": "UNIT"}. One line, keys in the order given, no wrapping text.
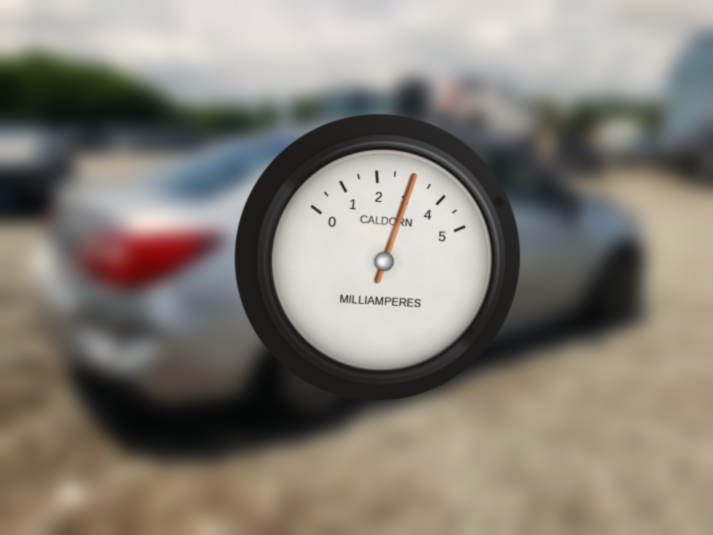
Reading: {"value": 3, "unit": "mA"}
